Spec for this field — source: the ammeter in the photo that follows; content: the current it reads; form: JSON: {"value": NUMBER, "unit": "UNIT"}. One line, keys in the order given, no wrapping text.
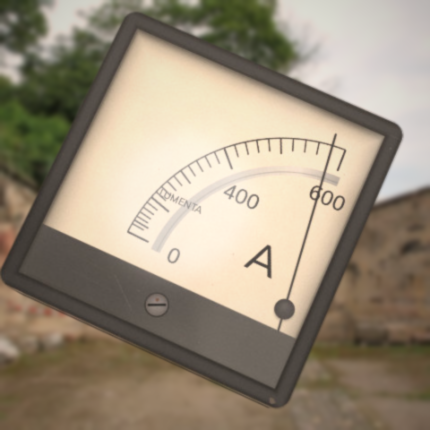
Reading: {"value": 580, "unit": "A"}
